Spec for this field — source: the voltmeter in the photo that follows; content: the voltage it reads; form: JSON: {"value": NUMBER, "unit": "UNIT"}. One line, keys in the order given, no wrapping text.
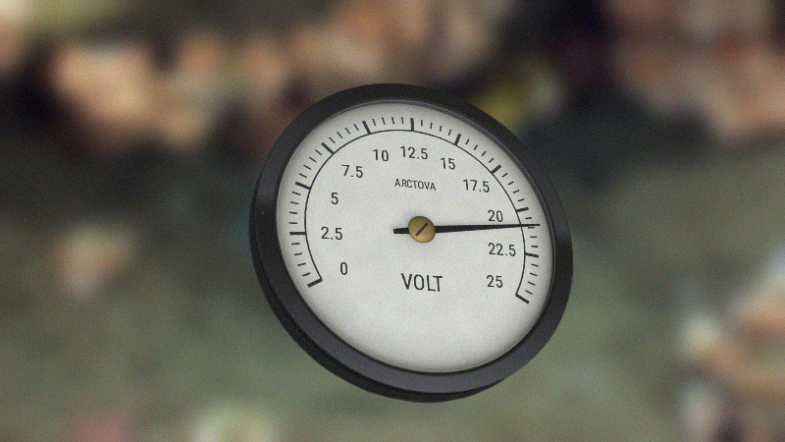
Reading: {"value": 21, "unit": "V"}
